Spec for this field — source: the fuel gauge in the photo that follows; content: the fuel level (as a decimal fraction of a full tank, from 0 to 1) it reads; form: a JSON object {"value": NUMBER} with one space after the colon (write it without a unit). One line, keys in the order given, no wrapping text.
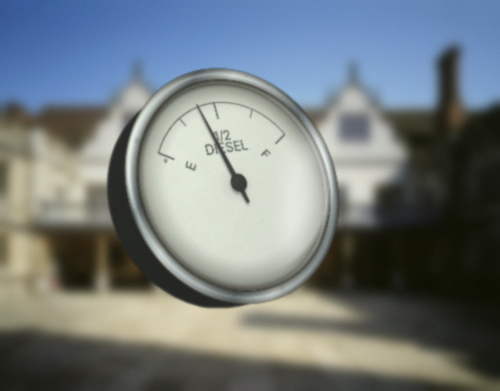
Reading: {"value": 0.375}
